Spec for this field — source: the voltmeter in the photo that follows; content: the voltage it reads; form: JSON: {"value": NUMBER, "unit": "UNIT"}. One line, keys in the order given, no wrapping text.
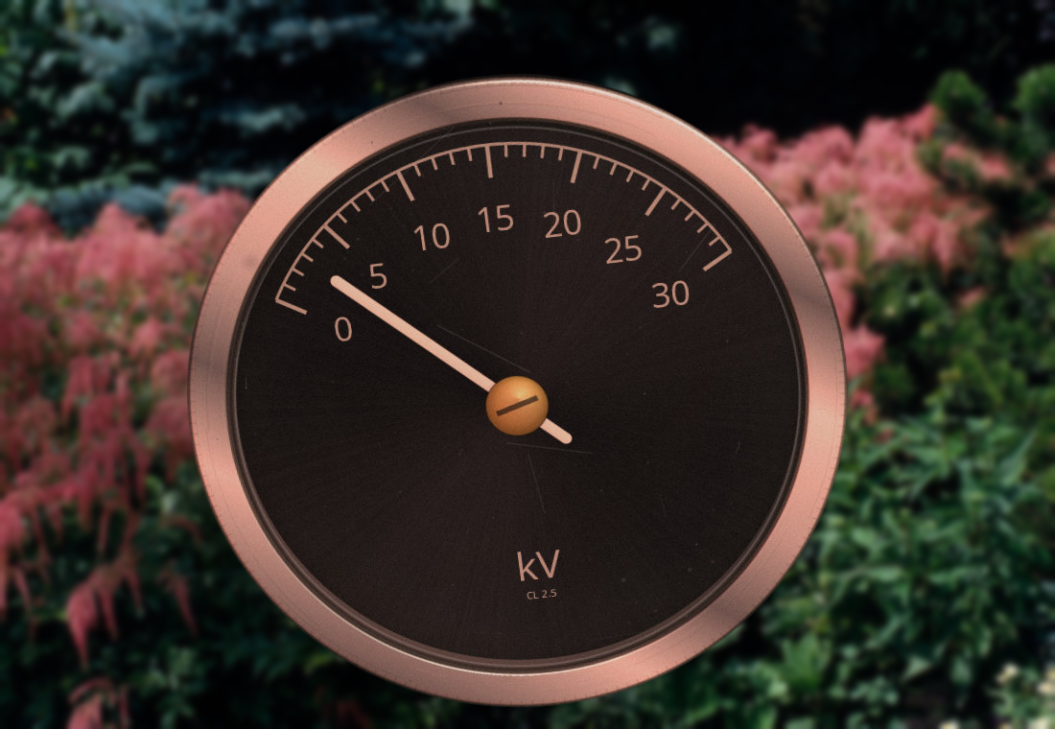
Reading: {"value": 3, "unit": "kV"}
